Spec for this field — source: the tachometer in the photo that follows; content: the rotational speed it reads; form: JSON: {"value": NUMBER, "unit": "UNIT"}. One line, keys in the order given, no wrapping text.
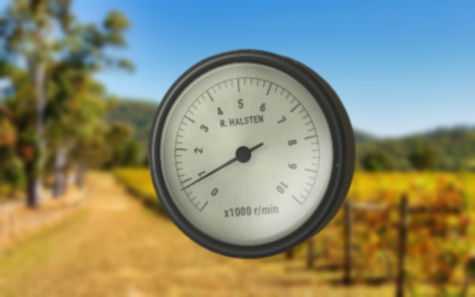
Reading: {"value": 800, "unit": "rpm"}
